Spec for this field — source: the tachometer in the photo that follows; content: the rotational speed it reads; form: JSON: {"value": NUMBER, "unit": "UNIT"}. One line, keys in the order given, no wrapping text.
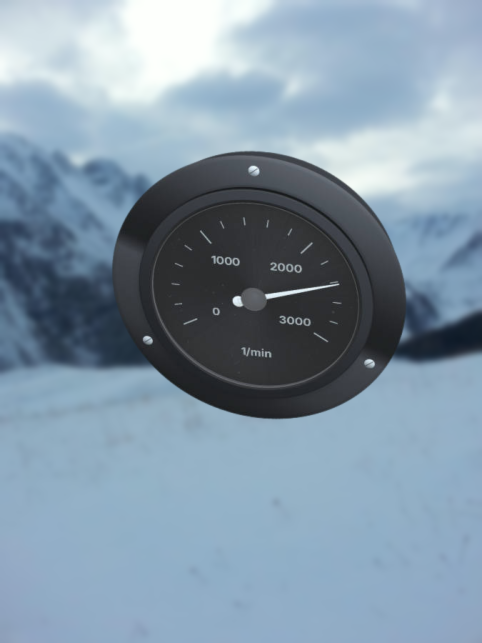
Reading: {"value": 2400, "unit": "rpm"}
